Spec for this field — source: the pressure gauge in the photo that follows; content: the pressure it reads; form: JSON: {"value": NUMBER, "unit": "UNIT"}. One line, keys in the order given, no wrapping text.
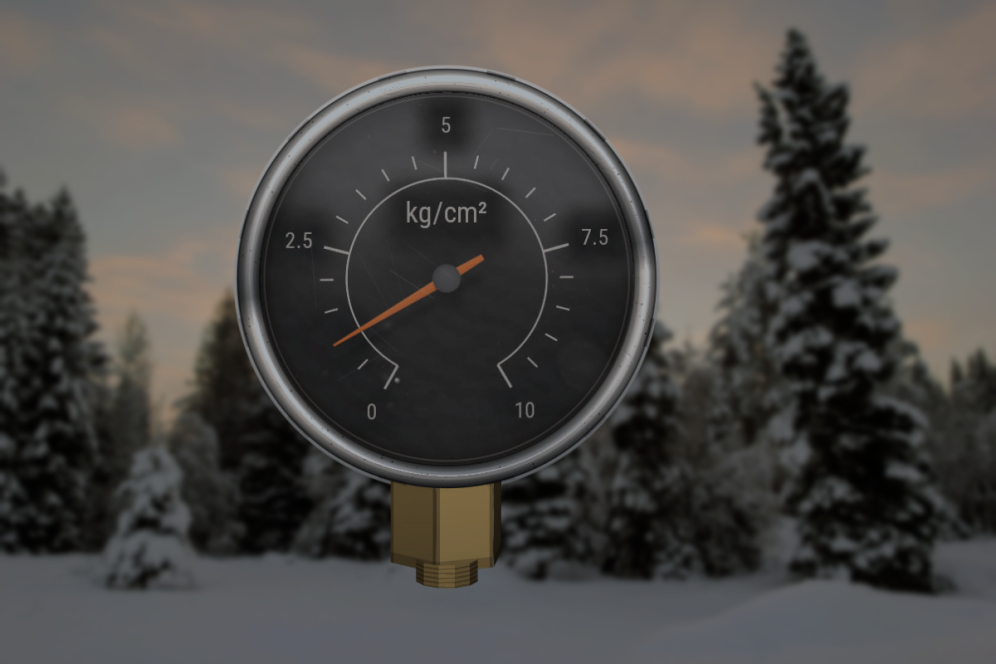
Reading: {"value": 1, "unit": "kg/cm²"}
